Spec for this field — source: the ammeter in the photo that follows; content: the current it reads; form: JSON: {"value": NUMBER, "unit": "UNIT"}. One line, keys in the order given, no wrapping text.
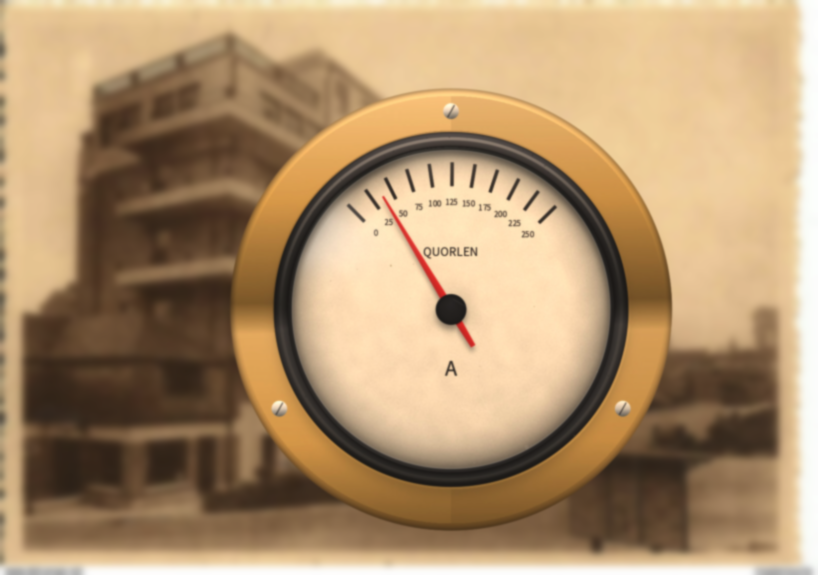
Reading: {"value": 37.5, "unit": "A"}
